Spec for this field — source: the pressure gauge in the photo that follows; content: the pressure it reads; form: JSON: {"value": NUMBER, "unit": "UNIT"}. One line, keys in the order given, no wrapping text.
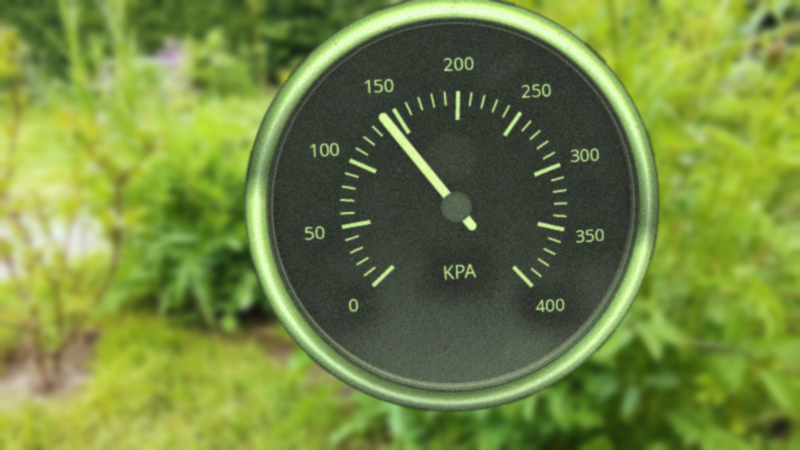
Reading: {"value": 140, "unit": "kPa"}
